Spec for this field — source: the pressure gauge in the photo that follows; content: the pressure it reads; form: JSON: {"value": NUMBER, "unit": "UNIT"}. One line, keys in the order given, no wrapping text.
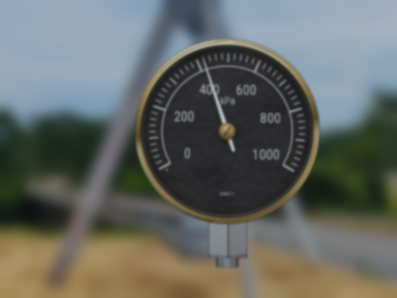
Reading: {"value": 420, "unit": "kPa"}
